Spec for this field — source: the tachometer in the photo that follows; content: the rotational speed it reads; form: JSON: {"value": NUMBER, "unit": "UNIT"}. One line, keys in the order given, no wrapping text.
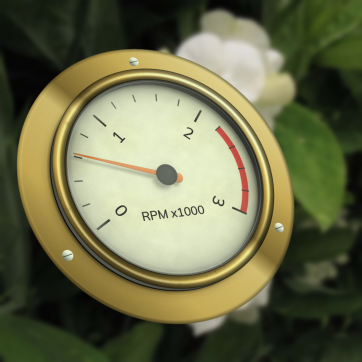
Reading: {"value": 600, "unit": "rpm"}
